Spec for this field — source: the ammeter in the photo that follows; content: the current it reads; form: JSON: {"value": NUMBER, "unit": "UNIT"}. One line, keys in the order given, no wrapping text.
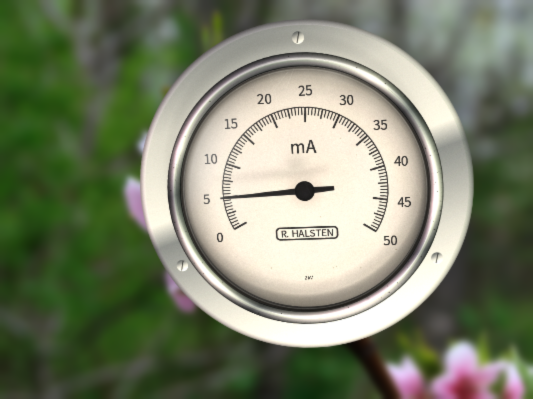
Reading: {"value": 5, "unit": "mA"}
